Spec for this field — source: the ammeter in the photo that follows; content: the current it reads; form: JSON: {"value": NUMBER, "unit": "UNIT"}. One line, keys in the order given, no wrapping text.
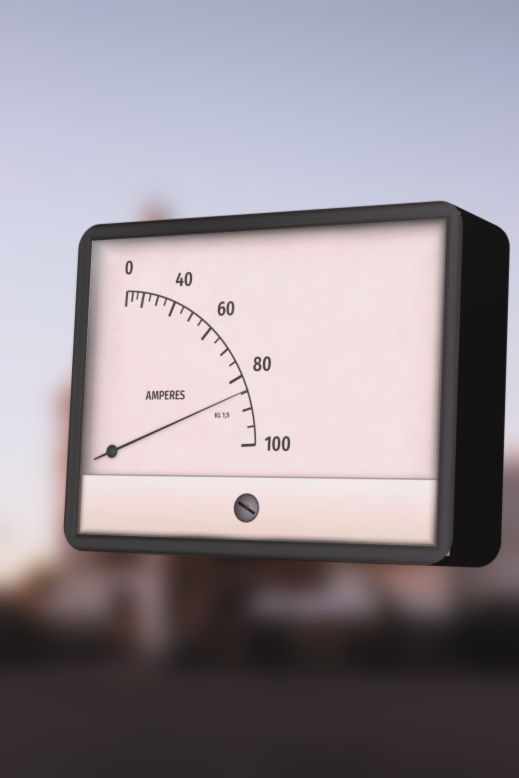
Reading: {"value": 85, "unit": "A"}
